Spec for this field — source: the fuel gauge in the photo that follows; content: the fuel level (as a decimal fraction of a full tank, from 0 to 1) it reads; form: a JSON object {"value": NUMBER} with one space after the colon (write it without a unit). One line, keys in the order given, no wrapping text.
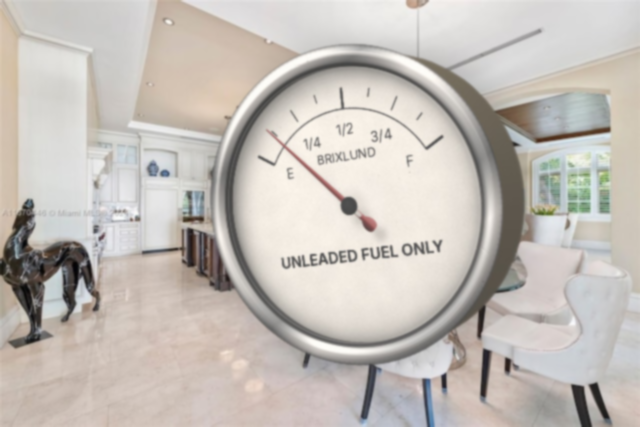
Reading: {"value": 0.125}
